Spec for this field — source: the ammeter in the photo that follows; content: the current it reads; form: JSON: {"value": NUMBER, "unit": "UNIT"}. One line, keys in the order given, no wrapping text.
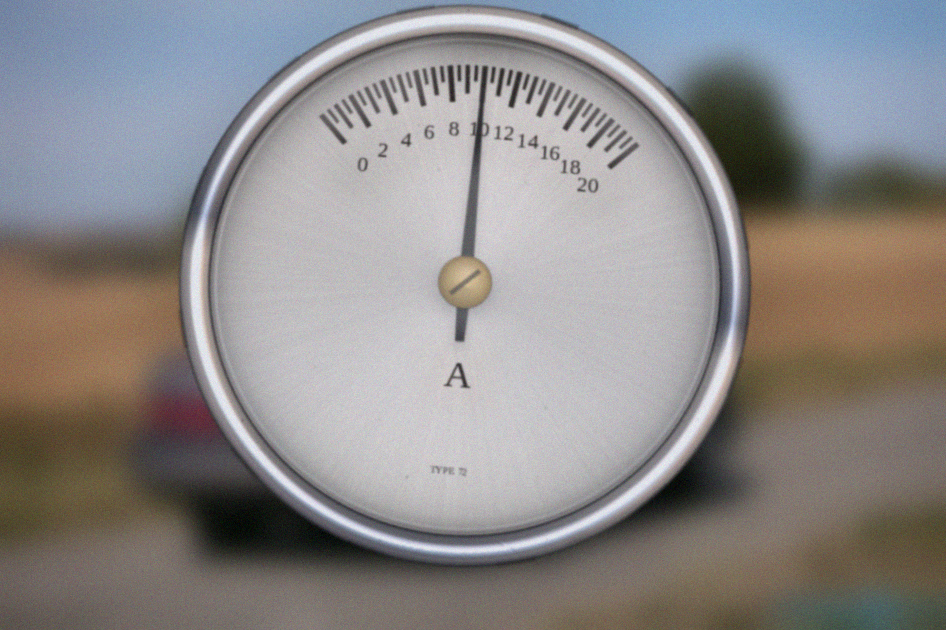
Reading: {"value": 10, "unit": "A"}
